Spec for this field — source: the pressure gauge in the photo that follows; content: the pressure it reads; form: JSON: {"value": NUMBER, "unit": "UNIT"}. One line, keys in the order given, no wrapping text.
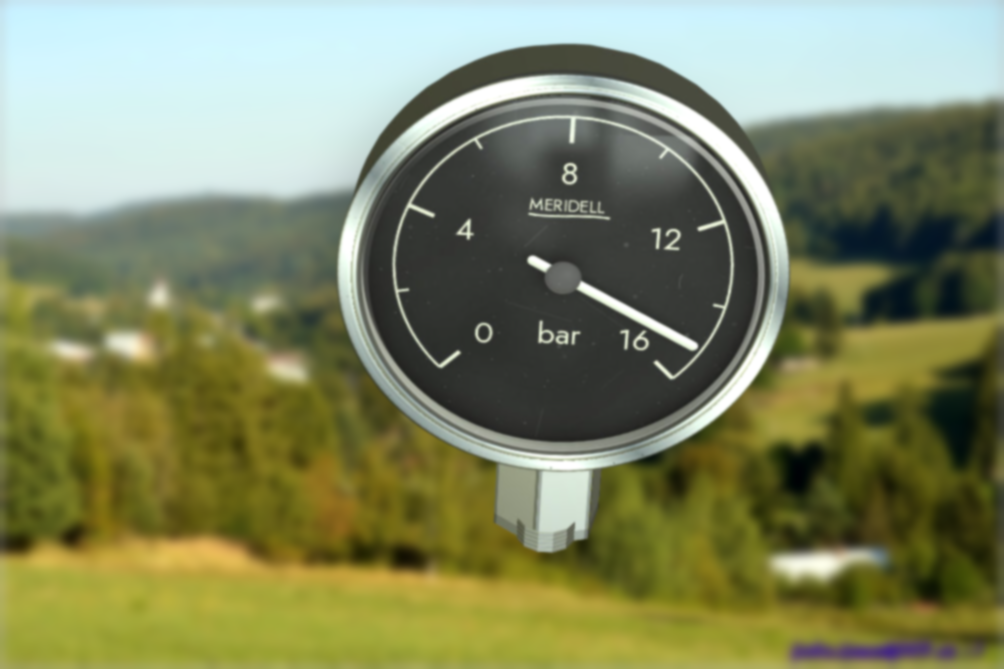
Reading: {"value": 15, "unit": "bar"}
